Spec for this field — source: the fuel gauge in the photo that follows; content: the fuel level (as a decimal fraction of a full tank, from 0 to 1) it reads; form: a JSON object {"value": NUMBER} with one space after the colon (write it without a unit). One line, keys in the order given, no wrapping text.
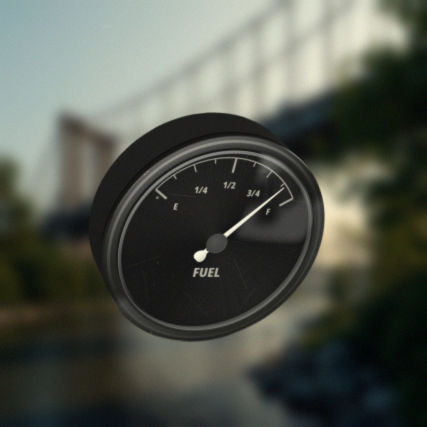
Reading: {"value": 0.875}
